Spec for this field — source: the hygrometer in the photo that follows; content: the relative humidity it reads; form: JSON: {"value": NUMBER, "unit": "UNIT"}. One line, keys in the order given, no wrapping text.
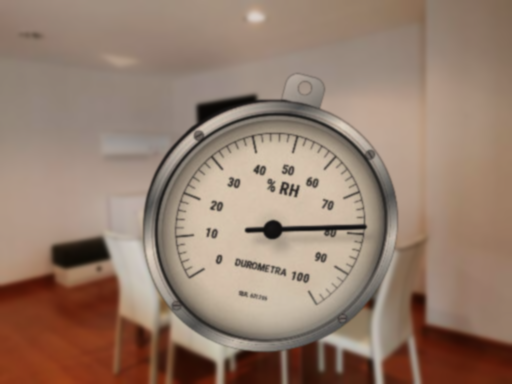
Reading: {"value": 78, "unit": "%"}
